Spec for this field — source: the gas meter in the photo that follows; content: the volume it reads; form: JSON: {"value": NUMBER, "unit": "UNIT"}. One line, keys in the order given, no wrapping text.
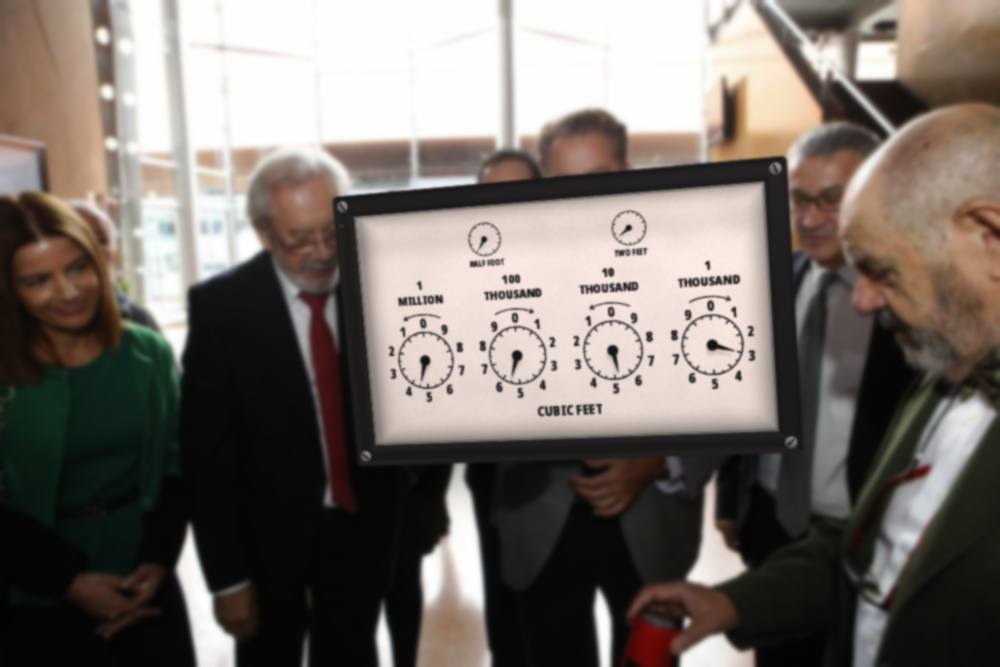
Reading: {"value": 455300, "unit": "ft³"}
